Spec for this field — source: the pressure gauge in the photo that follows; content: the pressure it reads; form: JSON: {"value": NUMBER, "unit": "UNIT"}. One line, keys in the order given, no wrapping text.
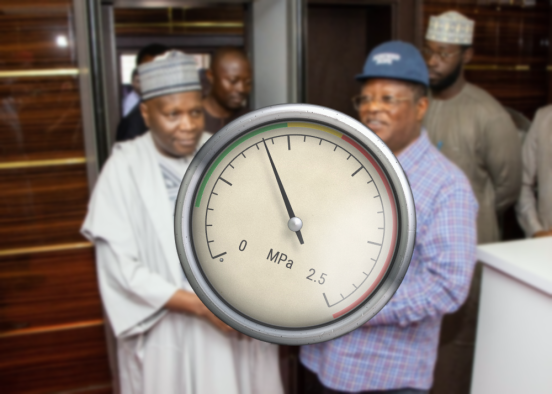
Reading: {"value": 0.85, "unit": "MPa"}
